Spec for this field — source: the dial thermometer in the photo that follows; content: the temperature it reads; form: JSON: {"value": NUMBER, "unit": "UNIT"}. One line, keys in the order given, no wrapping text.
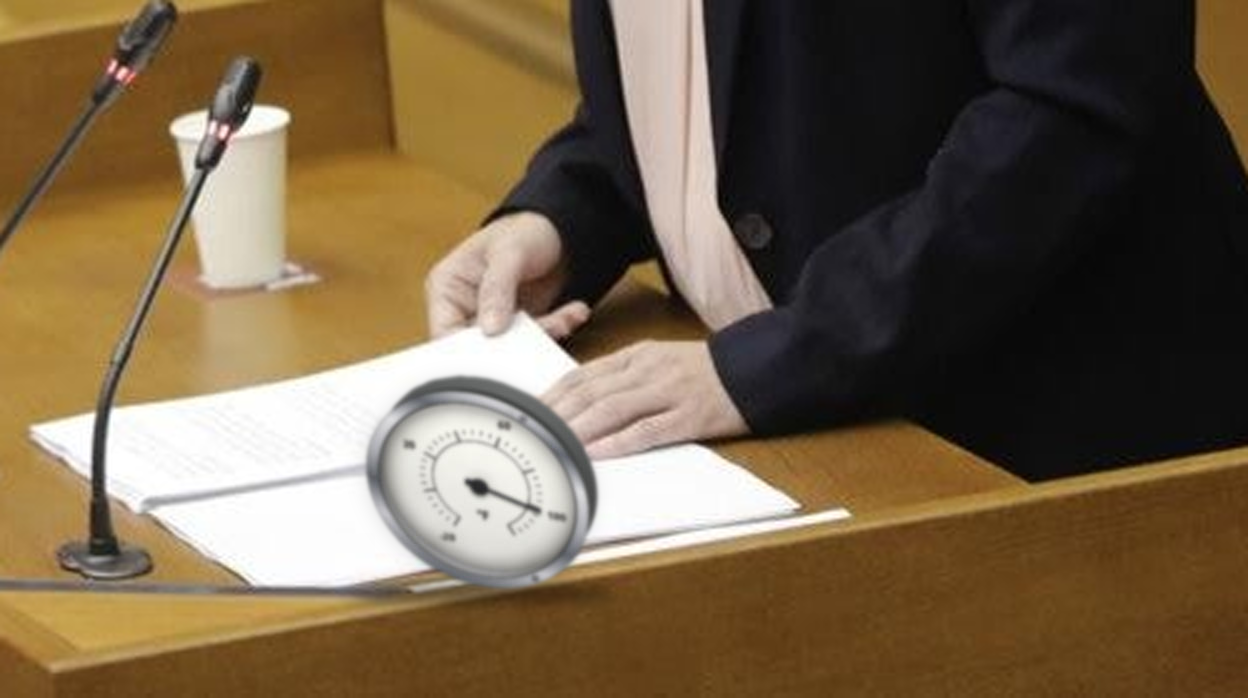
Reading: {"value": 100, "unit": "°F"}
